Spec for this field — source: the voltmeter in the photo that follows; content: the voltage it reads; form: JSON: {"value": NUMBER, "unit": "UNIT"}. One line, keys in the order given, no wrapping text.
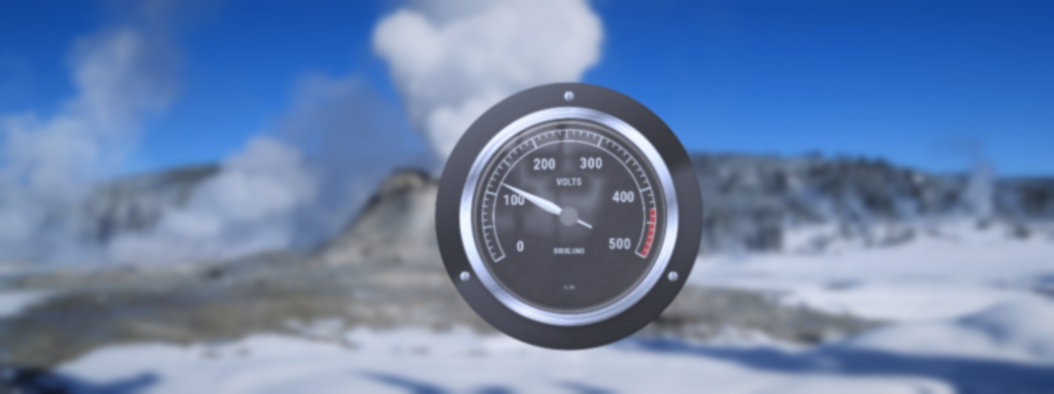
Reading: {"value": 120, "unit": "V"}
